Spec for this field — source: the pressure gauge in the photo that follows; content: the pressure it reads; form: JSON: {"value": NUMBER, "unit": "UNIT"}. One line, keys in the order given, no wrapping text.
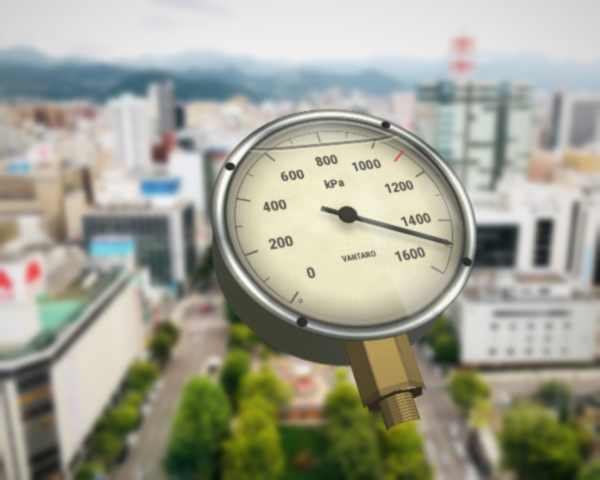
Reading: {"value": 1500, "unit": "kPa"}
